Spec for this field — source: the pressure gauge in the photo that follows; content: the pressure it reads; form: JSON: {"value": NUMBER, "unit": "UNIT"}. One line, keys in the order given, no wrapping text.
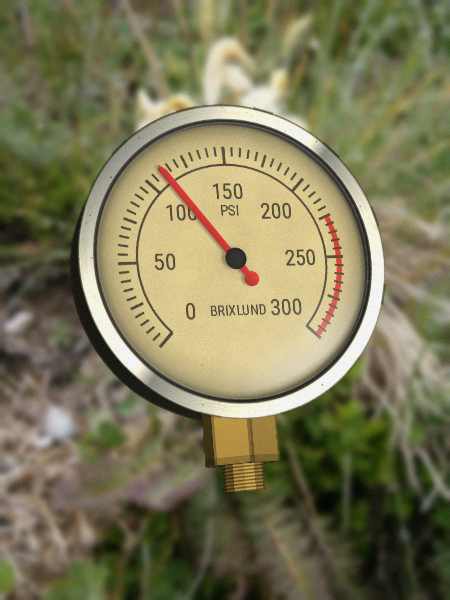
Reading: {"value": 110, "unit": "psi"}
